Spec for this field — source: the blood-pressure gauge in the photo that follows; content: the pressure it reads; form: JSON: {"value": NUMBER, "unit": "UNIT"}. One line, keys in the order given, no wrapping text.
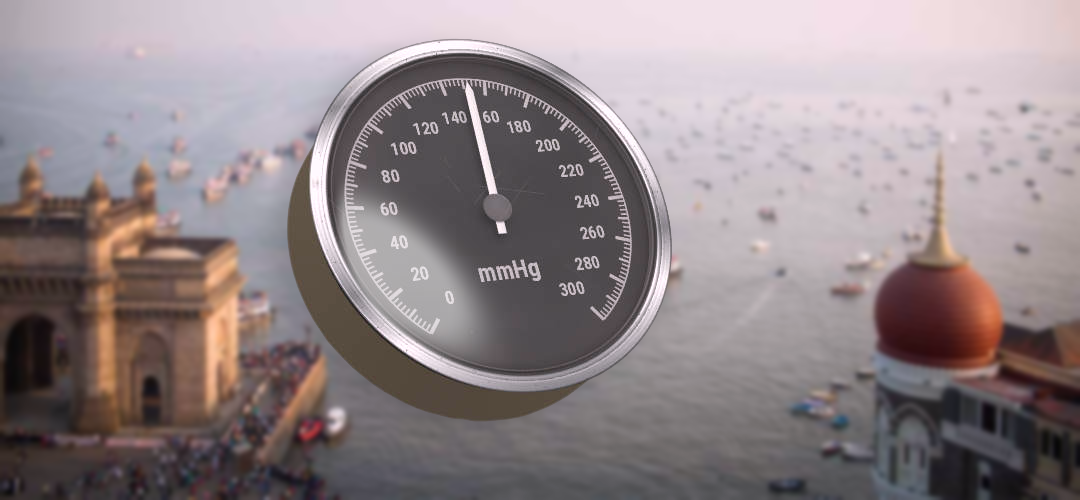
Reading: {"value": 150, "unit": "mmHg"}
